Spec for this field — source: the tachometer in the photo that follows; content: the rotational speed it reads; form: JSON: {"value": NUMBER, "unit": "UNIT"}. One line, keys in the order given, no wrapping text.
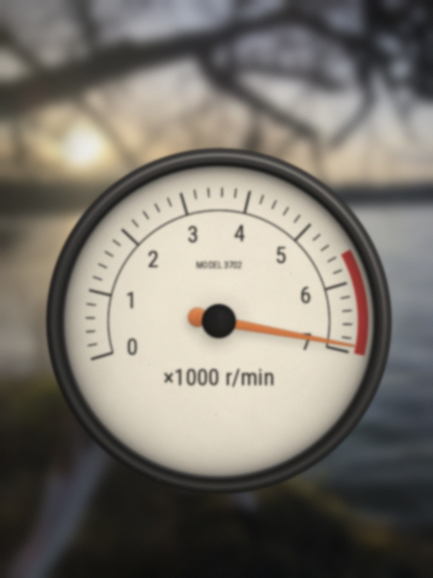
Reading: {"value": 6900, "unit": "rpm"}
